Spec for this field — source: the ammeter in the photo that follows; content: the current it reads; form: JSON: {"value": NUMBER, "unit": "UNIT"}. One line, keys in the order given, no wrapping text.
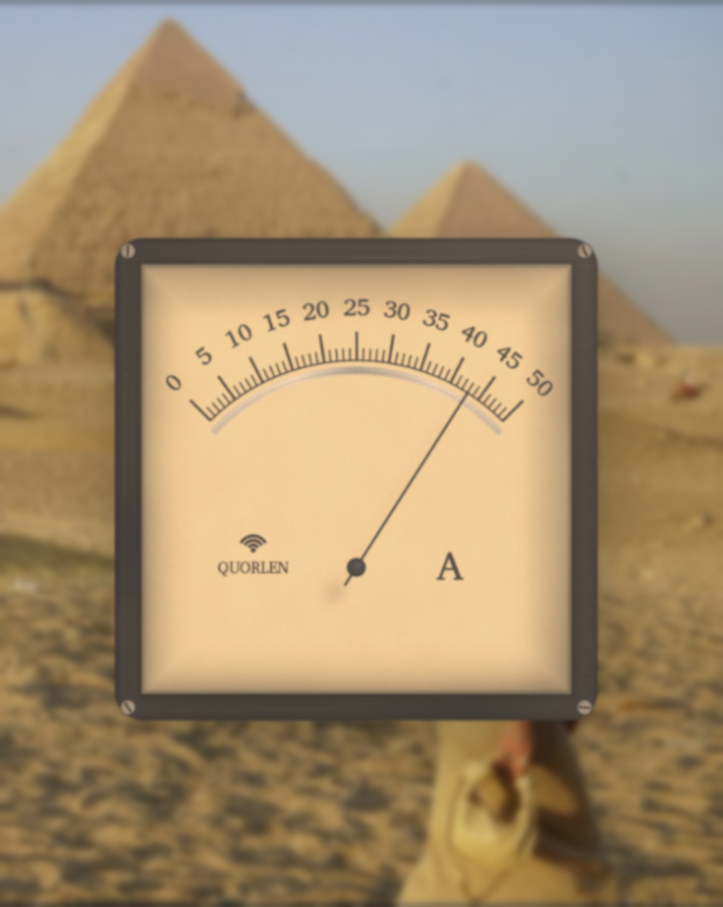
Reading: {"value": 43, "unit": "A"}
